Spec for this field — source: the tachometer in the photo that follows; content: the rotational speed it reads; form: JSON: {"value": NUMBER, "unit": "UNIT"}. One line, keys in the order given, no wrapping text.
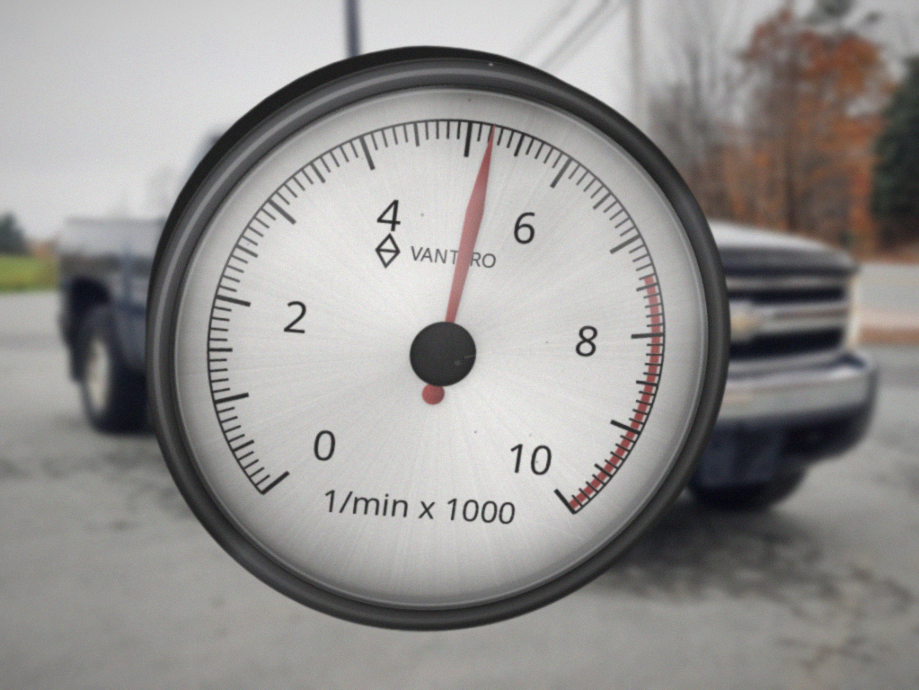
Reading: {"value": 5200, "unit": "rpm"}
